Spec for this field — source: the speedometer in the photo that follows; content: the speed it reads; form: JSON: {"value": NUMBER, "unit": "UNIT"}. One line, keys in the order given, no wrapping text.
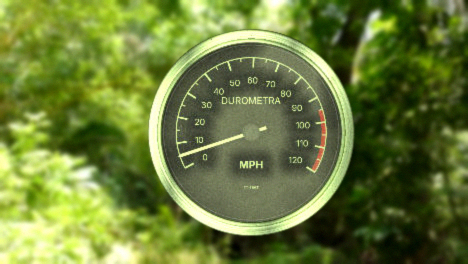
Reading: {"value": 5, "unit": "mph"}
